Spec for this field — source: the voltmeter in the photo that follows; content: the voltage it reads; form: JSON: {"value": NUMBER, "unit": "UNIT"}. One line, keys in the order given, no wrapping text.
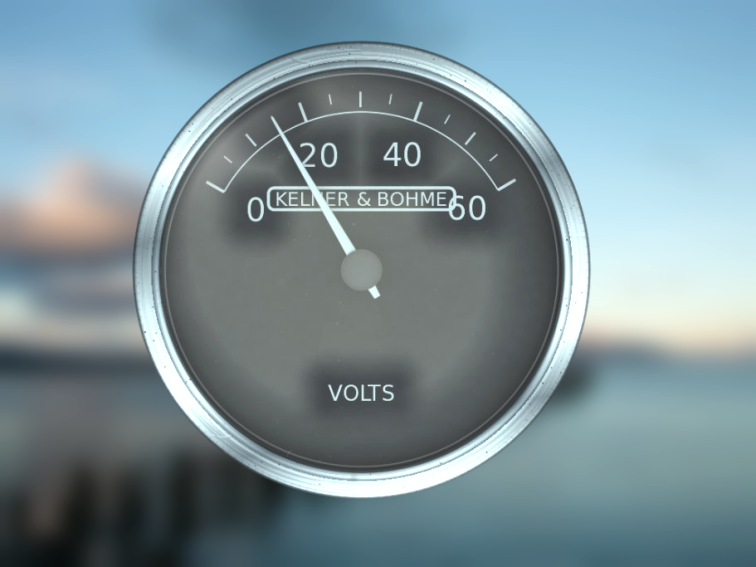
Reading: {"value": 15, "unit": "V"}
